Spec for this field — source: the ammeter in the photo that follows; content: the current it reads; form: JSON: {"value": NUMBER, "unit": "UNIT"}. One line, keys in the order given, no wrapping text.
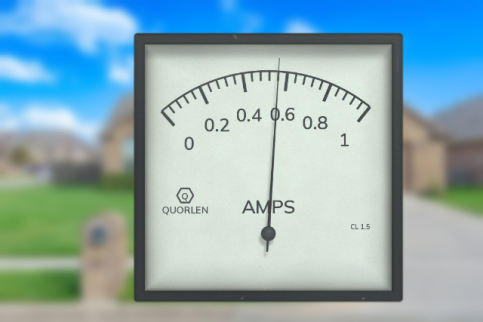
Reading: {"value": 0.56, "unit": "A"}
